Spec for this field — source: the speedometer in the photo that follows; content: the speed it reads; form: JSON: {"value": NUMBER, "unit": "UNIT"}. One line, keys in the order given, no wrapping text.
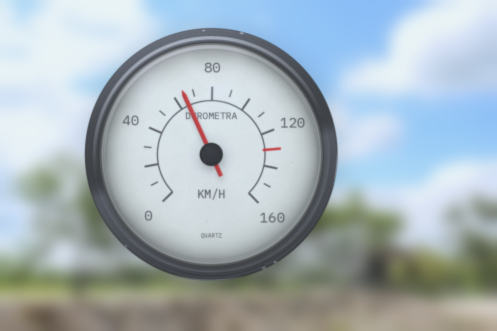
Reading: {"value": 65, "unit": "km/h"}
